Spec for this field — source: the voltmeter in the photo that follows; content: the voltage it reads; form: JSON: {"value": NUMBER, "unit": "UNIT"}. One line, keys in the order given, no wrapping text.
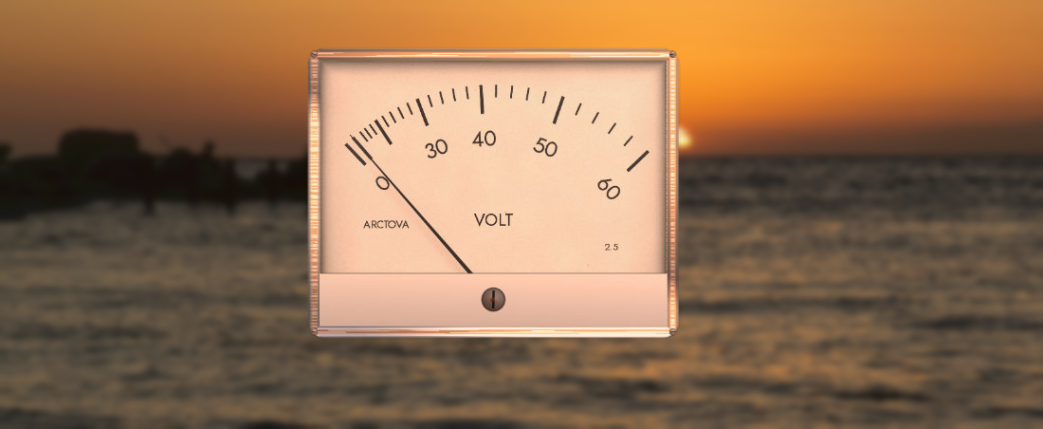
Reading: {"value": 10, "unit": "V"}
